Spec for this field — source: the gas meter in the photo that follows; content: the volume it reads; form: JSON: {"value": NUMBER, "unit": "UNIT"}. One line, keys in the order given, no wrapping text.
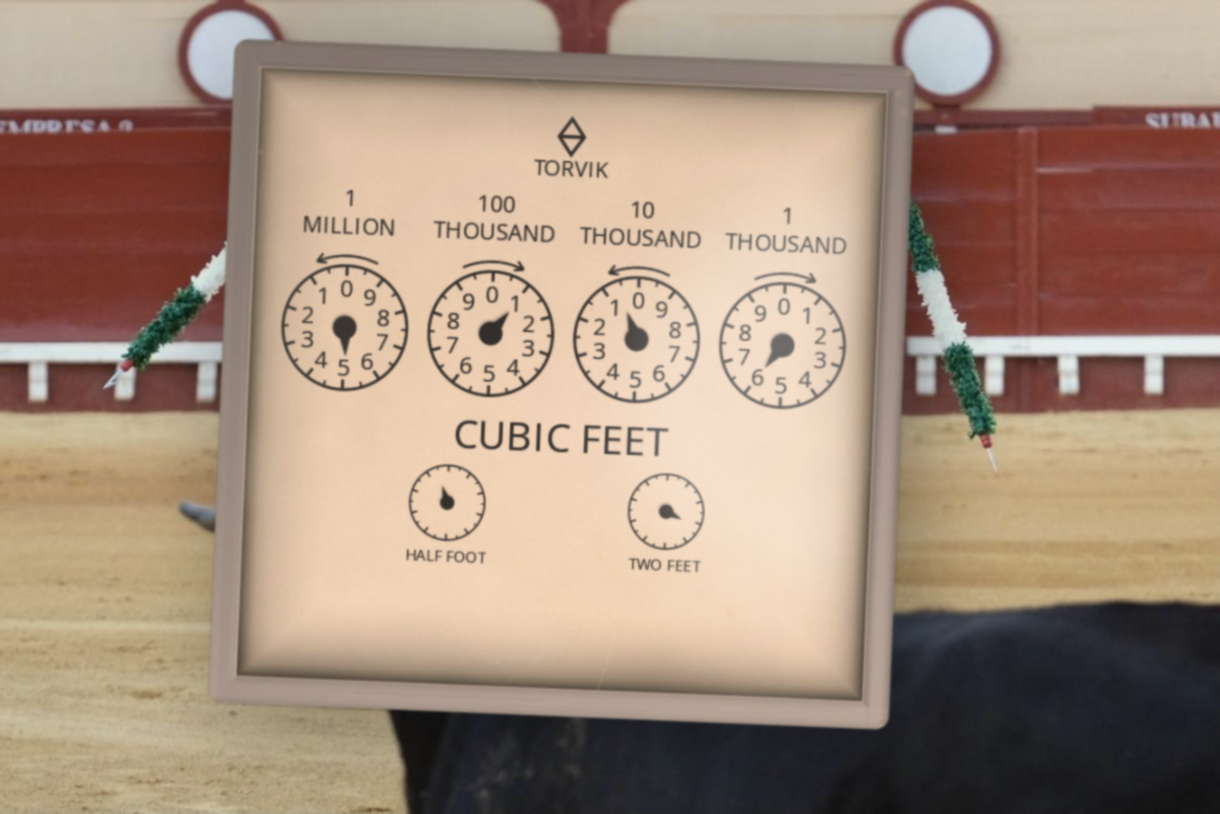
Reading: {"value": 510600, "unit": "ft³"}
